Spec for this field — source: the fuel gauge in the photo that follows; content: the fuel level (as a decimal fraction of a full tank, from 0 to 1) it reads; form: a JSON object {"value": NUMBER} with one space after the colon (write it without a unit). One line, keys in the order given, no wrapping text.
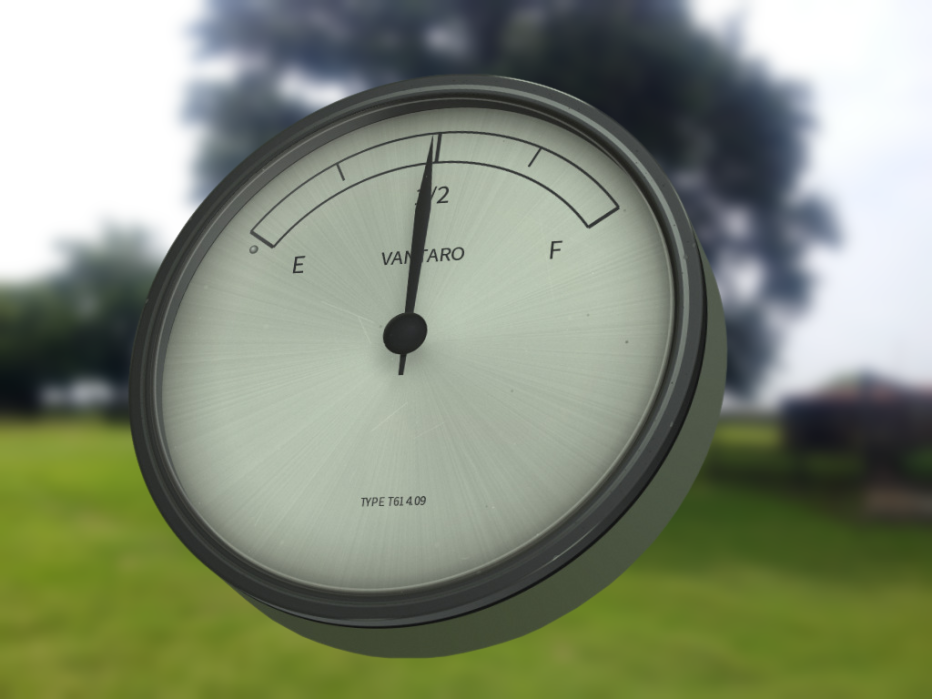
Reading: {"value": 0.5}
